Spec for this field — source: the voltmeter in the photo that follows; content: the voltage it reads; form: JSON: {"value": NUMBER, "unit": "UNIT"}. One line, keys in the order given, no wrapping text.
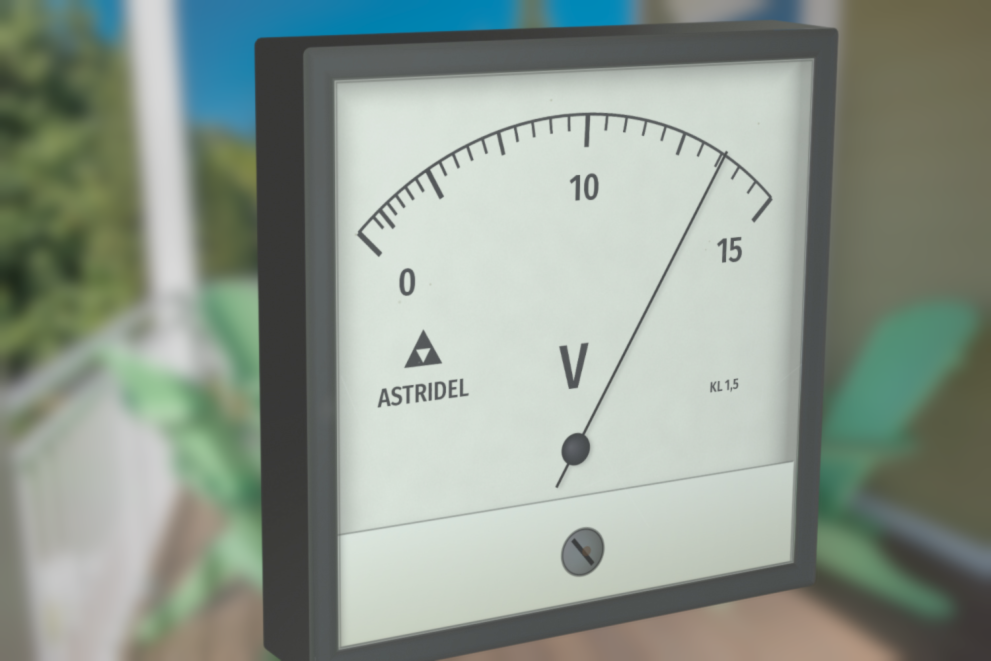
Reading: {"value": 13.5, "unit": "V"}
